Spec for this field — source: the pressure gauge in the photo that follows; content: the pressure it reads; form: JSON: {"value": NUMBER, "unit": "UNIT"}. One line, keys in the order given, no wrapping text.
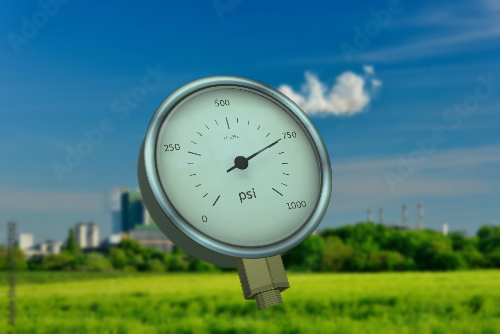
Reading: {"value": 750, "unit": "psi"}
